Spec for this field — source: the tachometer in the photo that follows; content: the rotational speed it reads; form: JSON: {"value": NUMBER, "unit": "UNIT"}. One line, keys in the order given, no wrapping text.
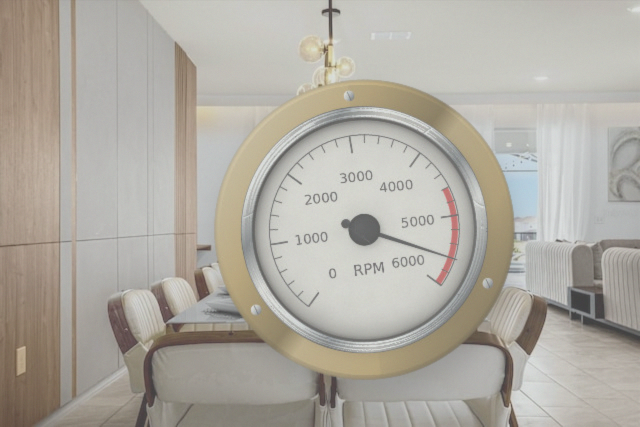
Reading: {"value": 5600, "unit": "rpm"}
